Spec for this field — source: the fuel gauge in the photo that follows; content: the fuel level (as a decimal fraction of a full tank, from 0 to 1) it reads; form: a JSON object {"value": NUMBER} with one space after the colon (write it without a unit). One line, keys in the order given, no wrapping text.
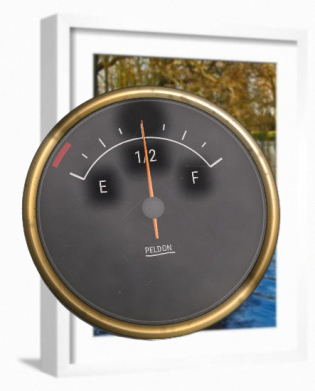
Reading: {"value": 0.5}
